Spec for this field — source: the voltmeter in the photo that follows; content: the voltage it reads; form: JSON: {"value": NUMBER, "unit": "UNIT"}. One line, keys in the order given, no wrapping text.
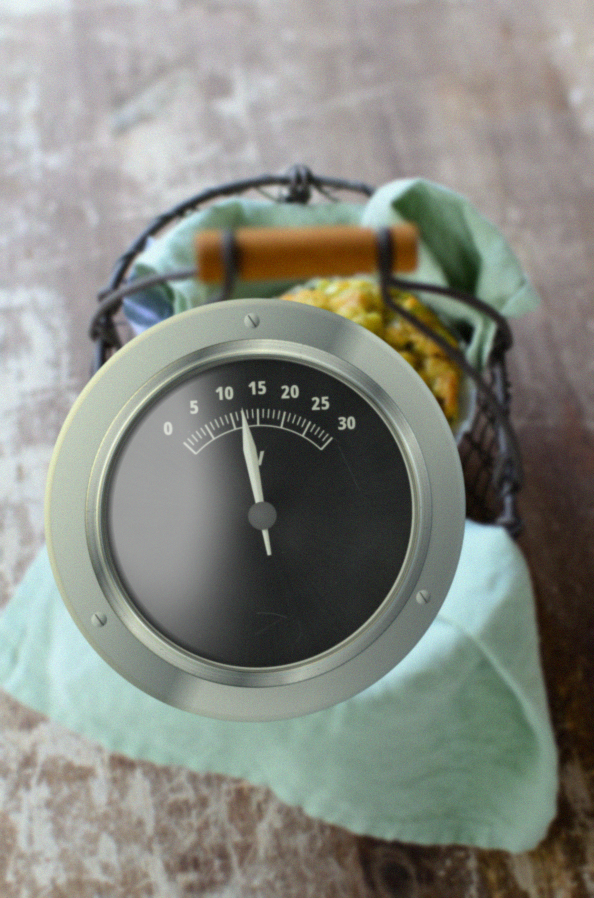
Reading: {"value": 12, "unit": "V"}
